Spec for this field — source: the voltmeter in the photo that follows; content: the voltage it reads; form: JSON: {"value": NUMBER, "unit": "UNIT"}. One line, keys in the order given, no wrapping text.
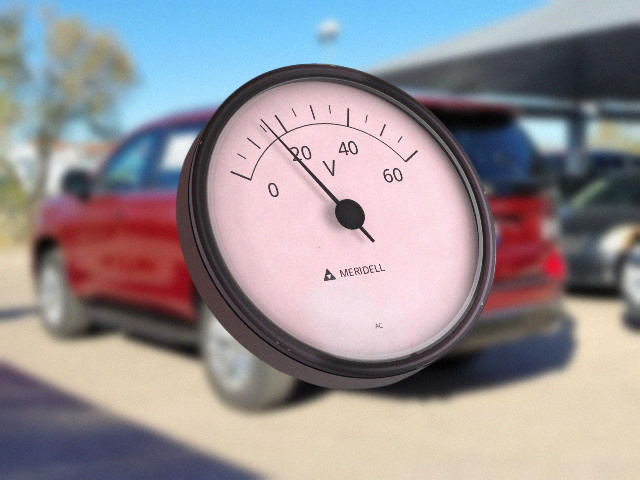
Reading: {"value": 15, "unit": "V"}
